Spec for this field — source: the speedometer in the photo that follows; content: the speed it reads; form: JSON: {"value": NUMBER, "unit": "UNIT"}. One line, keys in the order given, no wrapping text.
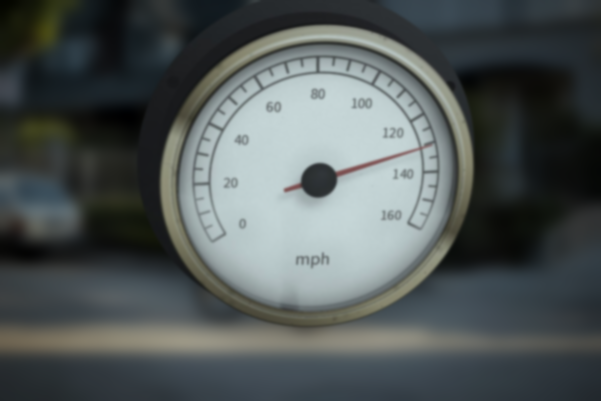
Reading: {"value": 130, "unit": "mph"}
